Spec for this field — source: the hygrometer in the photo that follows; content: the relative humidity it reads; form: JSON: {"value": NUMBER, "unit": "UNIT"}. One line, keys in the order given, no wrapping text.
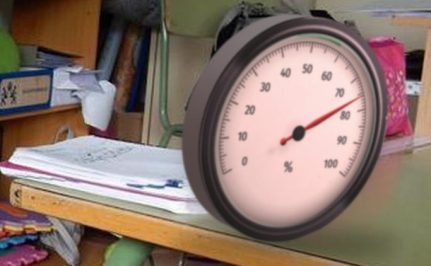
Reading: {"value": 75, "unit": "%"}
